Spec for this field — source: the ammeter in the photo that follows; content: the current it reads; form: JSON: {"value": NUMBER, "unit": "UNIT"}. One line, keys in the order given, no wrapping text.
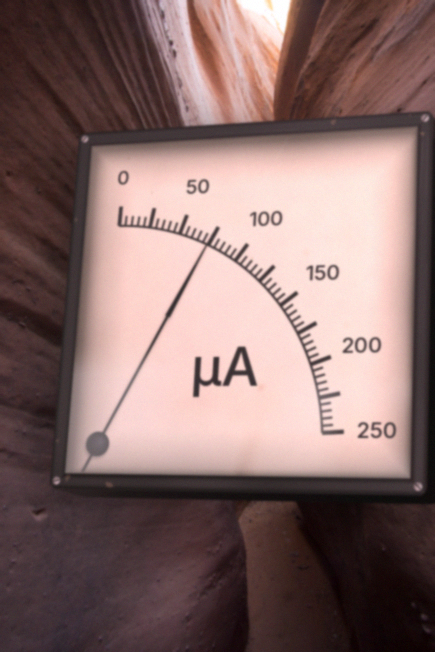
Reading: {"value": 75, "unit": "µA"}
